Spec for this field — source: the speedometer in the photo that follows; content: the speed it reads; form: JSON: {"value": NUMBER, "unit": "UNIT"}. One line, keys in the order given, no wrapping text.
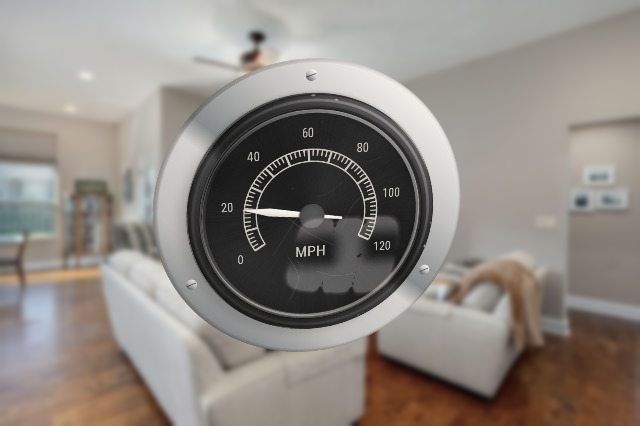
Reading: {"value": 20, "unit": "mph"}
